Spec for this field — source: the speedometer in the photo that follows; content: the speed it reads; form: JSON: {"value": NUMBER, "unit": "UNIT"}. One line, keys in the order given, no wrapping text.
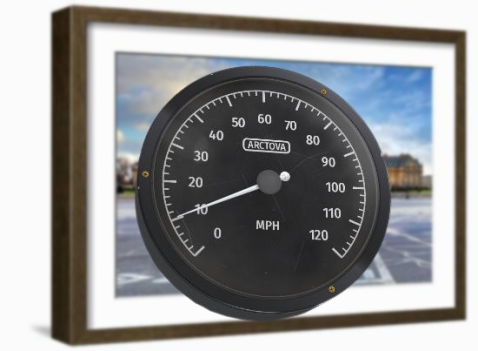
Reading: {"value": 10, "unit": "mph"}
